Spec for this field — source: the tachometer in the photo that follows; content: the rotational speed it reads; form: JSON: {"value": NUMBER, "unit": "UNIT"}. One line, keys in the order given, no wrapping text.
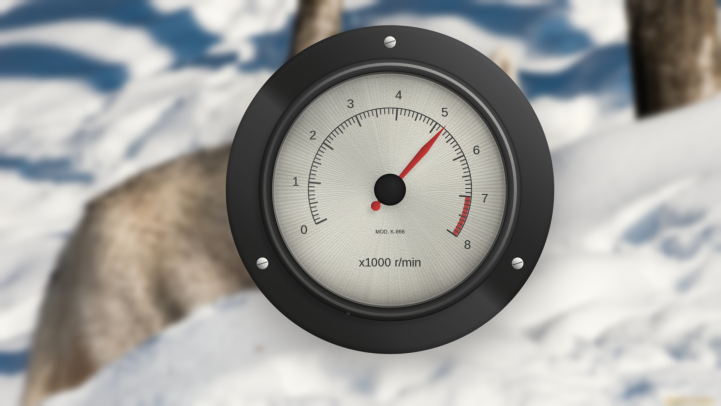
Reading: {"value": 5200, "unit": "rpm"}
